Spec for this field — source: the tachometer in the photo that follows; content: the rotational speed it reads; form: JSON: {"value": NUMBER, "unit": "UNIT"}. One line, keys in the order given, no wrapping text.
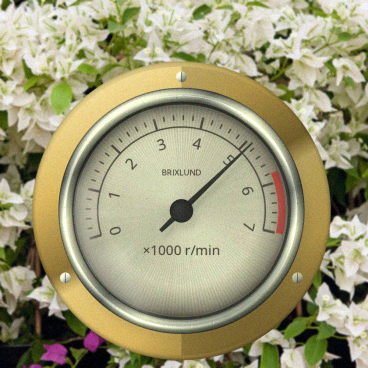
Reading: {"value": 5100, "unit": "rpm"}
